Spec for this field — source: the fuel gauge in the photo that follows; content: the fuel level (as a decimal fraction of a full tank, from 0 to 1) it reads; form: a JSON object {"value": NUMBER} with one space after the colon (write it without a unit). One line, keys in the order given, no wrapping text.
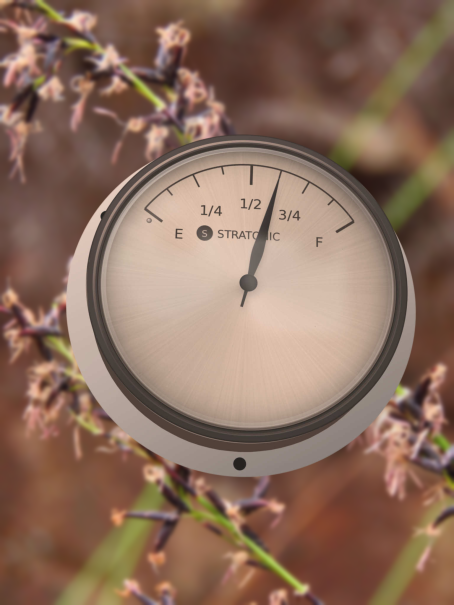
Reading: {"value": 0.625}
